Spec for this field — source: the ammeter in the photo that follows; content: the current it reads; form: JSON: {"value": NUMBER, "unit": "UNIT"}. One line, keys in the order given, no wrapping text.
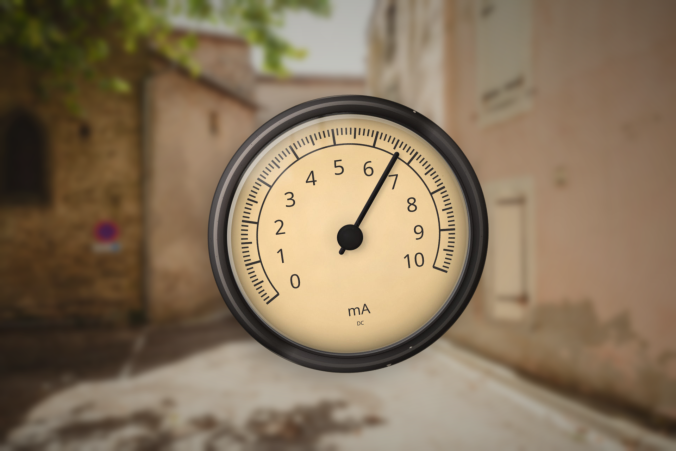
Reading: {"value": 6.6, "unit": "mA"}
